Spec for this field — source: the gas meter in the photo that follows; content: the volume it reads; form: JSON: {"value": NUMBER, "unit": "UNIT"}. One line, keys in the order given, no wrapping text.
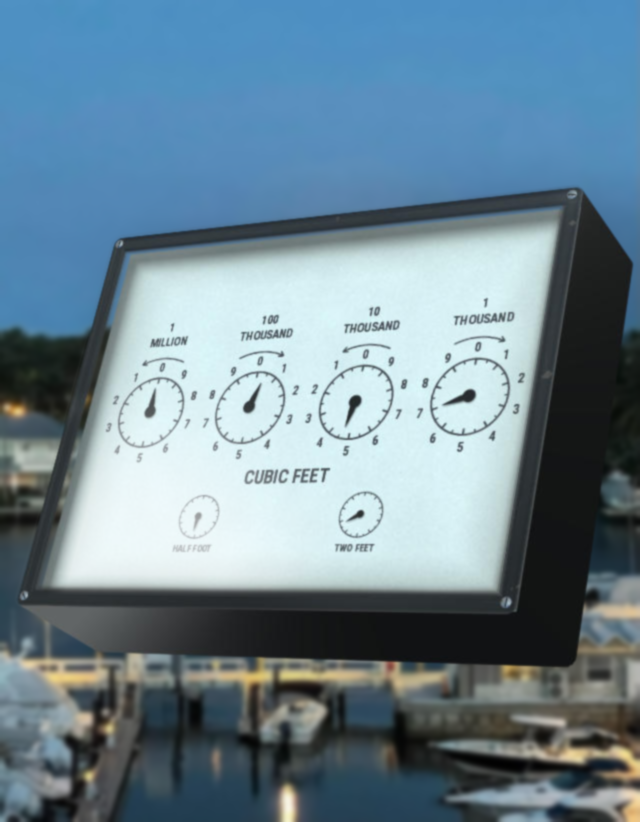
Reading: {"value": 4700, "unit": "ft³"}
